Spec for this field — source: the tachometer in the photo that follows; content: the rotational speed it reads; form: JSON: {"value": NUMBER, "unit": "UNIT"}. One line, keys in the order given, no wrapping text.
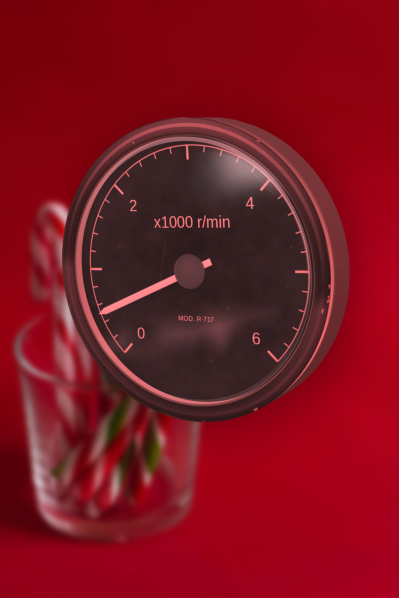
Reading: {"value": 500, "unit": "rpm"}
